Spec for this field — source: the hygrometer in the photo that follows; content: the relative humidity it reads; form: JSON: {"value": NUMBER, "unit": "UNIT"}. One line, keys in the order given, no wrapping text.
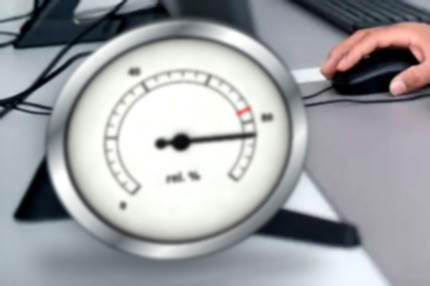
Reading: {"value": 84, "unit": "%"}
